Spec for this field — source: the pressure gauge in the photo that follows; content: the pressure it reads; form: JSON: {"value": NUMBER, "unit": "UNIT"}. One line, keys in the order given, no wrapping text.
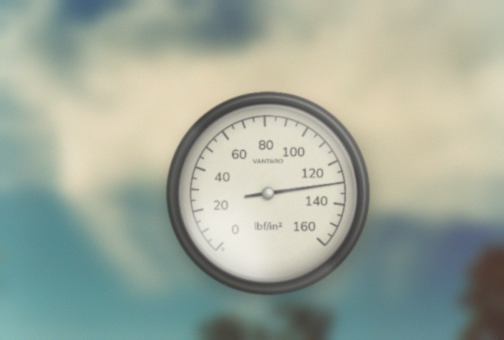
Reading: {"value": 130, "unit": "psi"}
